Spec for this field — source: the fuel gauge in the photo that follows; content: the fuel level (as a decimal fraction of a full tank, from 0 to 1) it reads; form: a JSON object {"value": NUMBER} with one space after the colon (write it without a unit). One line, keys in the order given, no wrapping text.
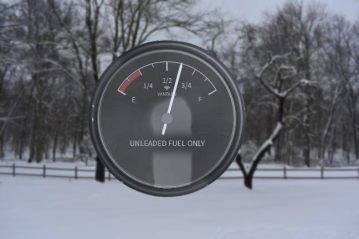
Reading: {"value": 0.625}
